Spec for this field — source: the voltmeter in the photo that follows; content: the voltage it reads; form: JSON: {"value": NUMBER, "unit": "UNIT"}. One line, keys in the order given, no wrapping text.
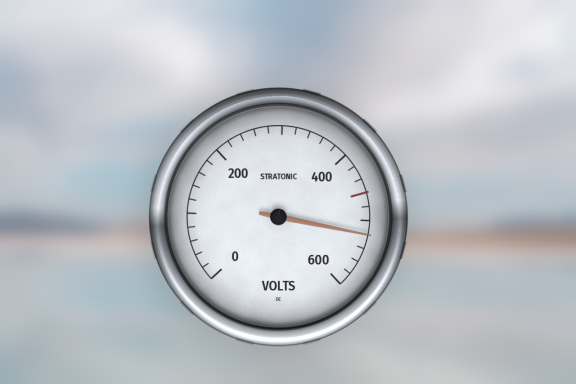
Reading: {"value": 520, "unit": "V"}
